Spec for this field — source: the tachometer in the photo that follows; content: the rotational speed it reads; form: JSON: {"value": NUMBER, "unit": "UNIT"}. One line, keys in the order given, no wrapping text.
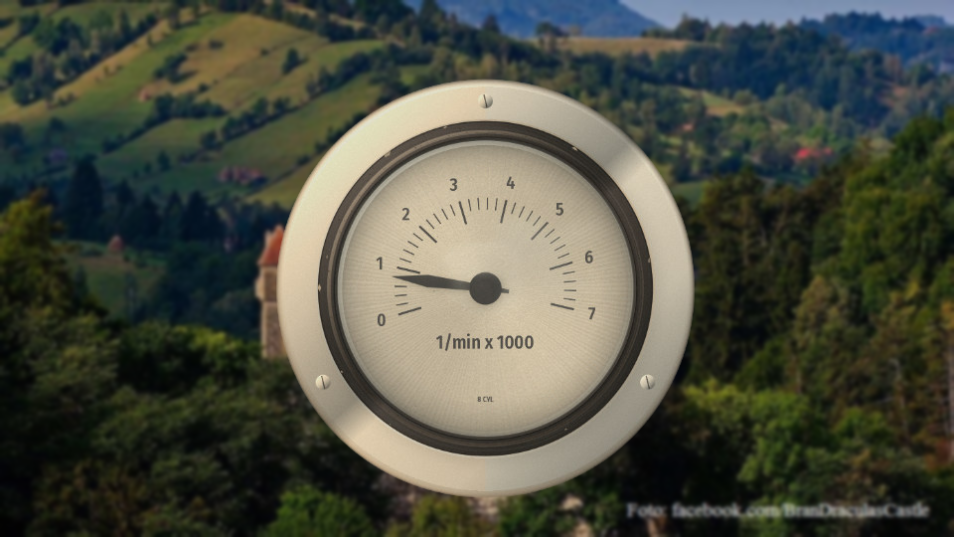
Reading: {"value": 800, "unit": "rpm"}
